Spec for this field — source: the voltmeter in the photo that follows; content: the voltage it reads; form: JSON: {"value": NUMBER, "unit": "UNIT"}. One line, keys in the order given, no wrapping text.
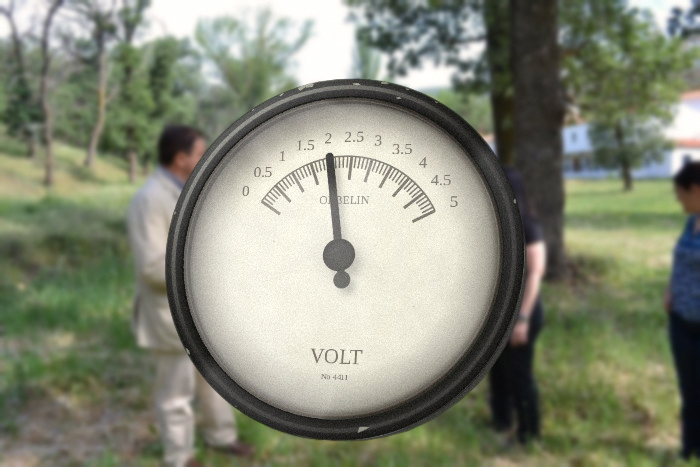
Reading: {"value": 2, "unit": "V"}
